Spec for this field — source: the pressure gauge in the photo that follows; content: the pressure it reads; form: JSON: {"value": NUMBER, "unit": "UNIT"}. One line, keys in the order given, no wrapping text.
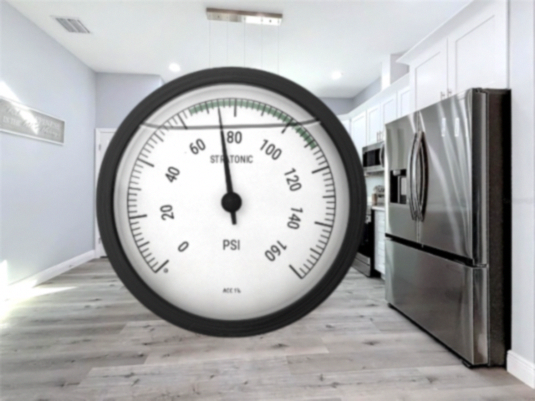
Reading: {"value": 74, "unit": "psi"}
